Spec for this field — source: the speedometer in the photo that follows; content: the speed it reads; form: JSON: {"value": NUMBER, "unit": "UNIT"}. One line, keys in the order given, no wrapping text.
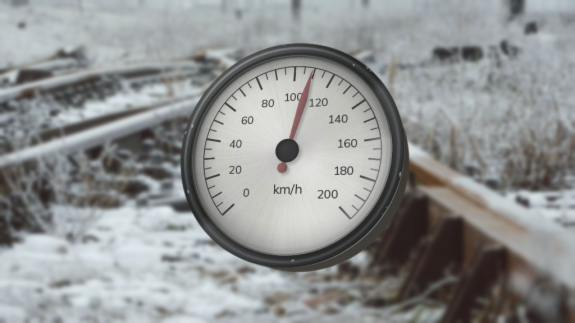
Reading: {"value": 110, "unit": "km/h"}
